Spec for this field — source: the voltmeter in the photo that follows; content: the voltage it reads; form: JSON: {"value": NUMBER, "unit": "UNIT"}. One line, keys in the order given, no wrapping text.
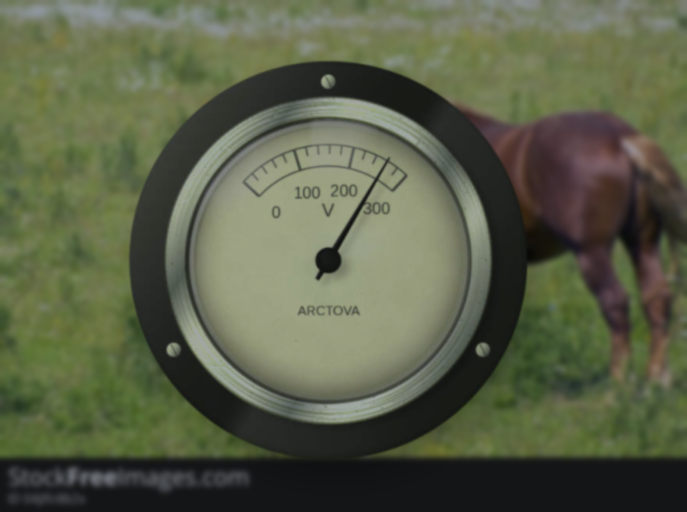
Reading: {"value": 260, "unit": "V"}
